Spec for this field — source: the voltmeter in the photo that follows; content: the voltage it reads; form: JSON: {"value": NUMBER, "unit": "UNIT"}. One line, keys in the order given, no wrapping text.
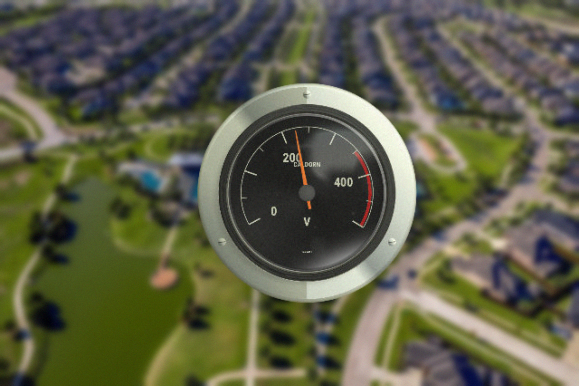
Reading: {"value": 225, "unit": "V"}
